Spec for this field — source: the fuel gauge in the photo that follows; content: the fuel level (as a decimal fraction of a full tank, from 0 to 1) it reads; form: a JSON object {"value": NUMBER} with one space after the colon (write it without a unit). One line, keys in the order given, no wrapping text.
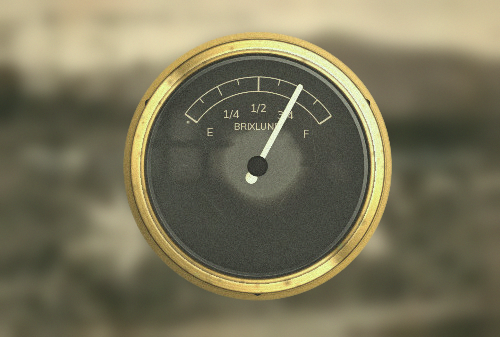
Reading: {"value": 0.75}
